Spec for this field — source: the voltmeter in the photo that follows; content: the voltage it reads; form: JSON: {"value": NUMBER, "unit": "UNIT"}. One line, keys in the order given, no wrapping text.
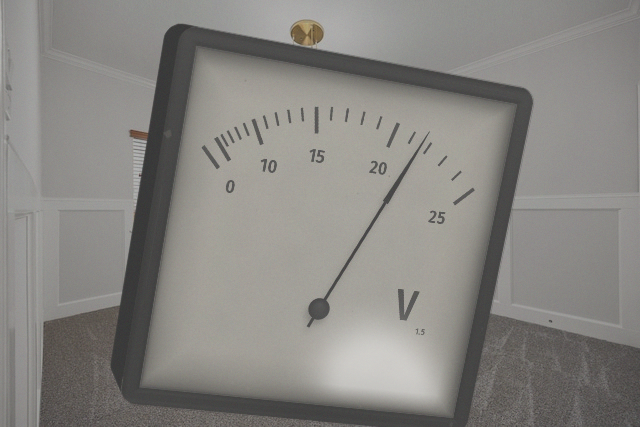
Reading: {"value": 21.5, "unit": "V"}
